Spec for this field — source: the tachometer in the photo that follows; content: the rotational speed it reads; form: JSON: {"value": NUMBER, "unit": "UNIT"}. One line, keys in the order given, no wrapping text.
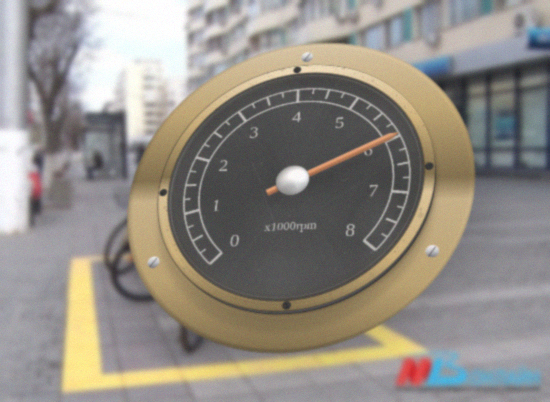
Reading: {"value": 6000, "unit": "rpm"}
